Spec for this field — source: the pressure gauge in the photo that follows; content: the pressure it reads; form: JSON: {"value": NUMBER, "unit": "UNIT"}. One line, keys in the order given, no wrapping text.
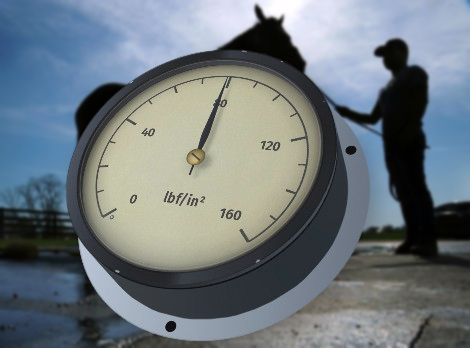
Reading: {"value": 80, "unit": "psi"}
